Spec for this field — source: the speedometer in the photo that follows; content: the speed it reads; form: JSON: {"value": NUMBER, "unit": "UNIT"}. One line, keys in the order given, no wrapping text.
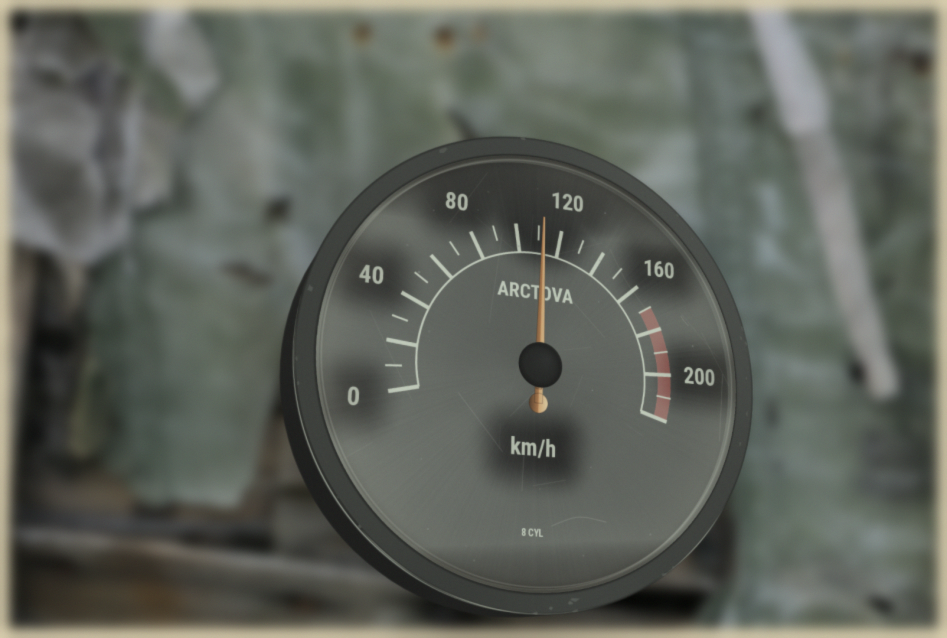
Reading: {"value": 110, "unit": "km/h"}
